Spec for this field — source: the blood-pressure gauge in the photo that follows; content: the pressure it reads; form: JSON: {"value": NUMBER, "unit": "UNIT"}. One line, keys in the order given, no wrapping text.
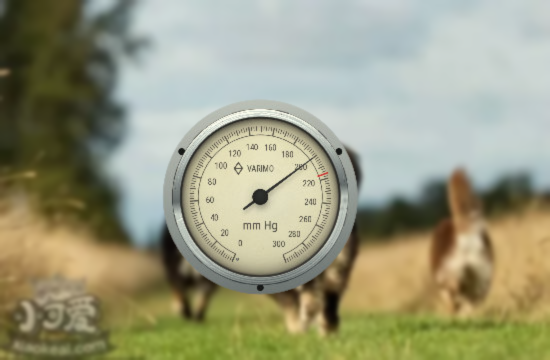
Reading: {"value": 200, "unit": "mmHg"}
